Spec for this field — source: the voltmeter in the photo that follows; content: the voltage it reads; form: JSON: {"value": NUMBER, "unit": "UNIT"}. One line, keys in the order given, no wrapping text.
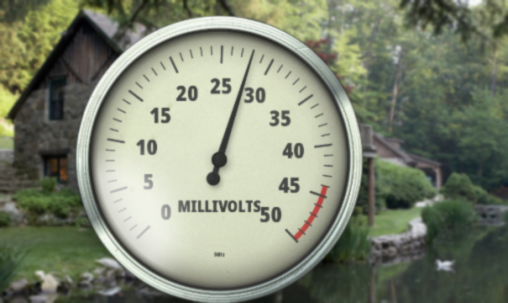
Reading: {"value": 28, "unit": "mV"}
